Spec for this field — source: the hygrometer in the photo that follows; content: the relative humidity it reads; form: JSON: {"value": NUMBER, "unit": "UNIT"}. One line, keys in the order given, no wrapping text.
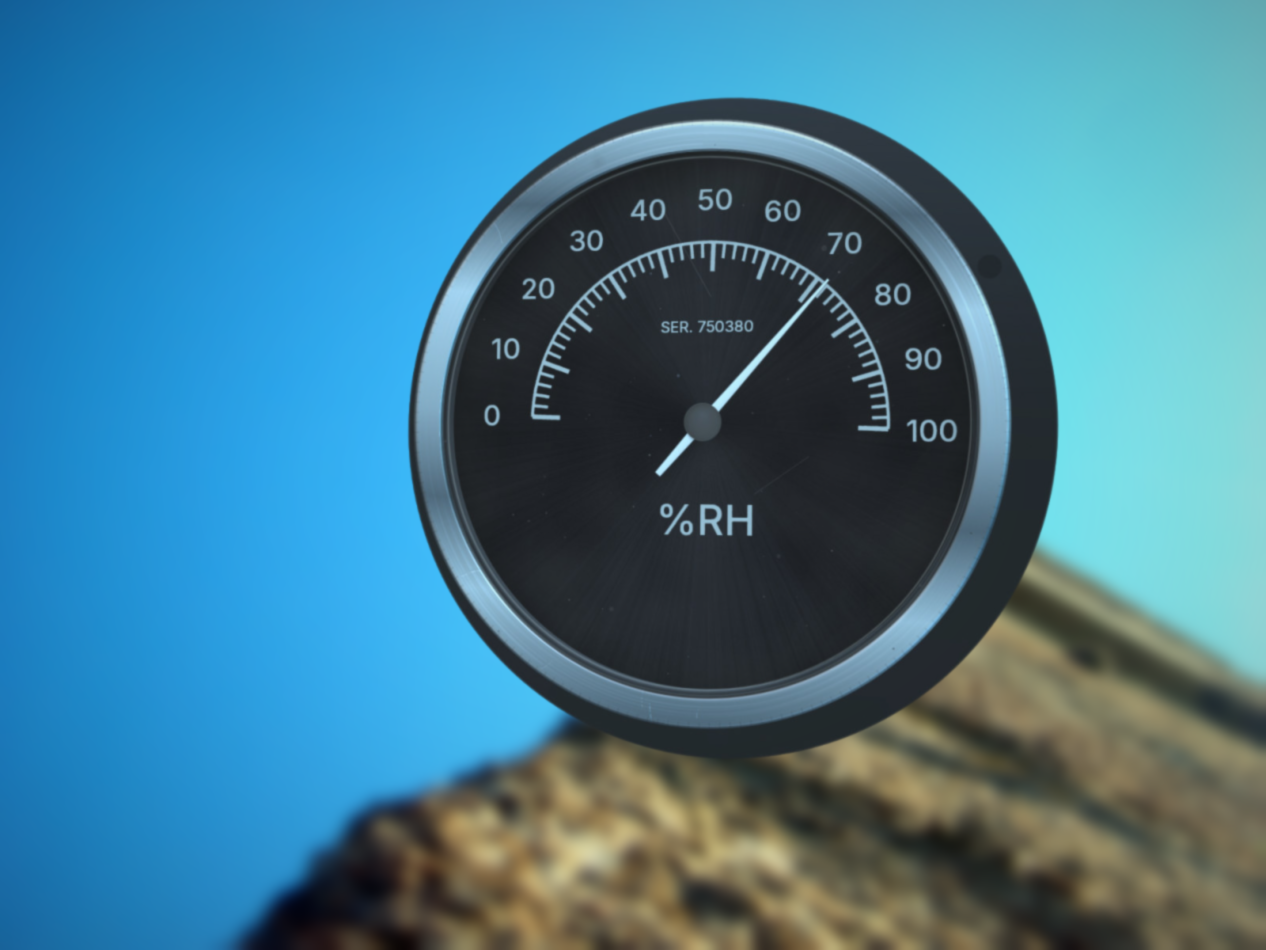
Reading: {"value": 72, "unit": "%"}
